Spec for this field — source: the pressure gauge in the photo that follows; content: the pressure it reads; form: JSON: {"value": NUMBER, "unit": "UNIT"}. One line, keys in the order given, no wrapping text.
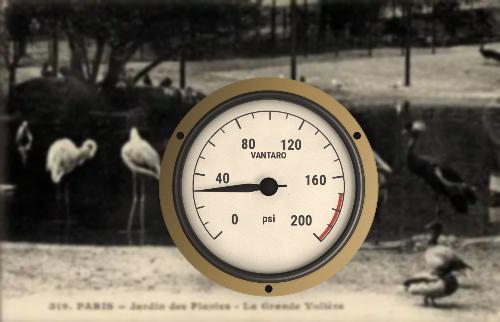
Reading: {"value": 30, "unit": "psi"}
